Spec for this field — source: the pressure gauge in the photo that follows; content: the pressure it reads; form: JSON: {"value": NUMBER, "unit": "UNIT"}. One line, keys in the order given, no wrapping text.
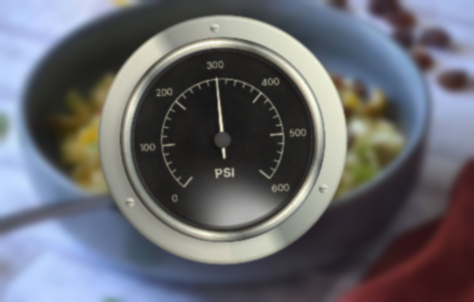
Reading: {"value": 300, "unit": "psi"}
